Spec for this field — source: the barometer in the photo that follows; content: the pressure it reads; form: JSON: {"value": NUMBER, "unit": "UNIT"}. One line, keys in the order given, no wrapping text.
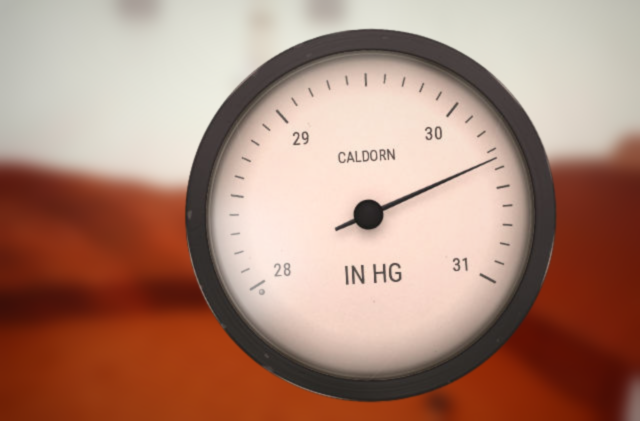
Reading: {"value": 30.35, "unit": "inHg"}
